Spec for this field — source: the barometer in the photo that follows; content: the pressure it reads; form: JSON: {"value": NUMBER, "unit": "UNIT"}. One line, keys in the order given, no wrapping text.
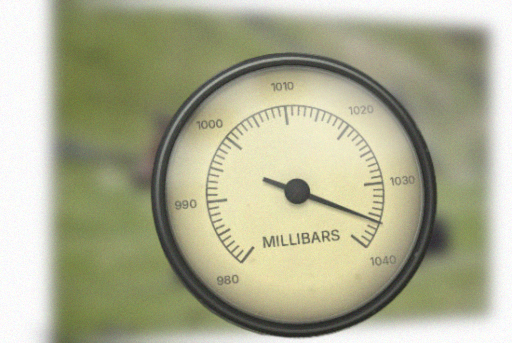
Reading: {"value": 1036, "unit": "mbar"}
